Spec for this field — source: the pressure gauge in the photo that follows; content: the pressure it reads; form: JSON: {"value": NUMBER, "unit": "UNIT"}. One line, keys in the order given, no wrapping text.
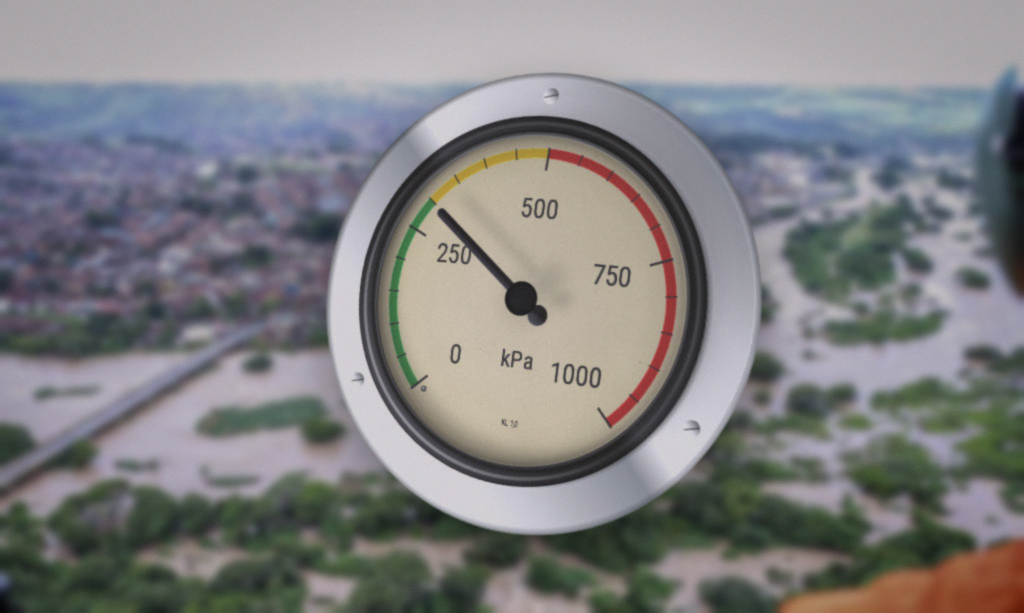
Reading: {"value": 300, "unit": "kPa"}
